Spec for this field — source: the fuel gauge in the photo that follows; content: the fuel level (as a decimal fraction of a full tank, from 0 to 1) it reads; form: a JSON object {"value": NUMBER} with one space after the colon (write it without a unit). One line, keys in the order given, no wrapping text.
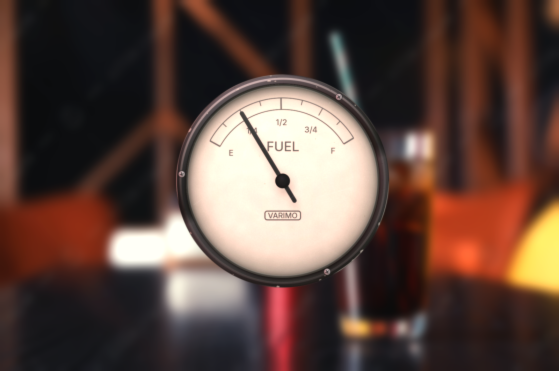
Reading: {"value": 0.25}
